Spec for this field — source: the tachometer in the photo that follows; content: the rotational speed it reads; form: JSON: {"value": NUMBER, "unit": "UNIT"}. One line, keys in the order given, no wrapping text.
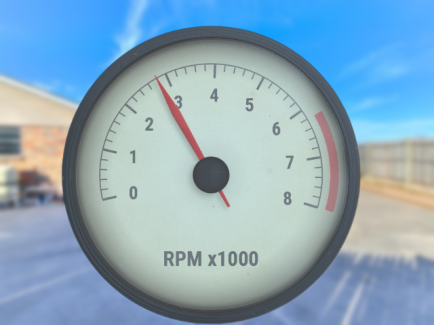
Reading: {"value": 2800, "unit": "rpm"}
